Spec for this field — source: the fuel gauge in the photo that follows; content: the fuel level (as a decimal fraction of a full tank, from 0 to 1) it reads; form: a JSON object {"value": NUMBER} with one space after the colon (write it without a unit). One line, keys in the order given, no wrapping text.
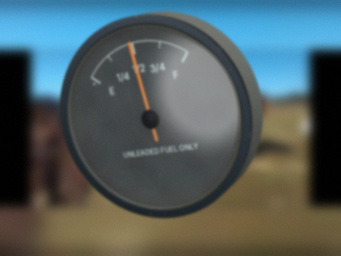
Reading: {"value": 0.5}
